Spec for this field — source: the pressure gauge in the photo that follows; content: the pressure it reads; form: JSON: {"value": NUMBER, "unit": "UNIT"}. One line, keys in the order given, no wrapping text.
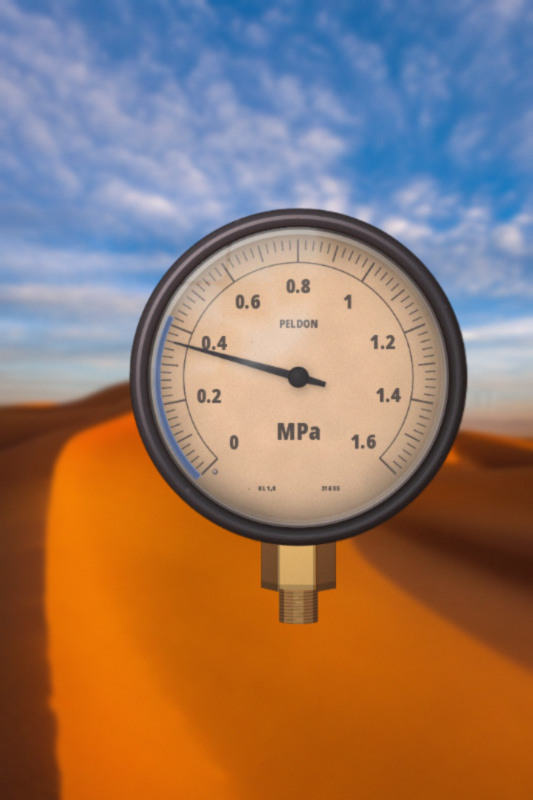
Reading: {"value": 0.36, "unit": "MPa"}
